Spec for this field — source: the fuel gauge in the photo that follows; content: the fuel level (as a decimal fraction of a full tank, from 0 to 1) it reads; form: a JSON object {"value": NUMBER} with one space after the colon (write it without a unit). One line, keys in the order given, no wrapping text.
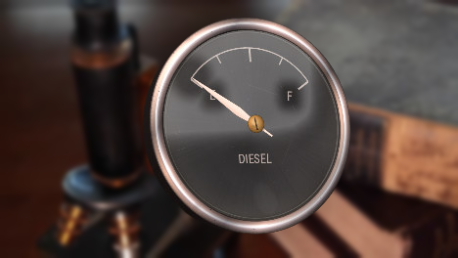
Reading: {"value": 0}
